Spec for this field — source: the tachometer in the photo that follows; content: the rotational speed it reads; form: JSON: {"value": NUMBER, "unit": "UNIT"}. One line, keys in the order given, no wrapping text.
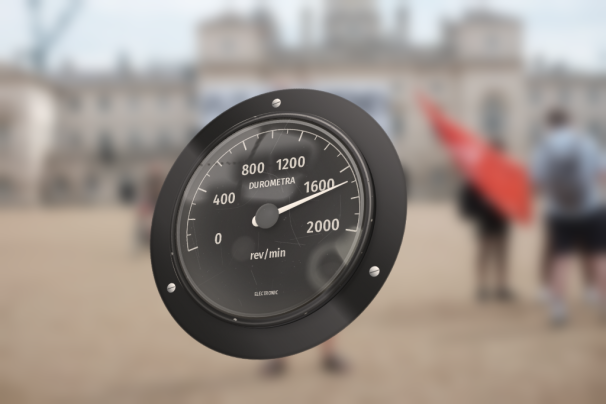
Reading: {"value": 1700, "unit": "rpm"}
